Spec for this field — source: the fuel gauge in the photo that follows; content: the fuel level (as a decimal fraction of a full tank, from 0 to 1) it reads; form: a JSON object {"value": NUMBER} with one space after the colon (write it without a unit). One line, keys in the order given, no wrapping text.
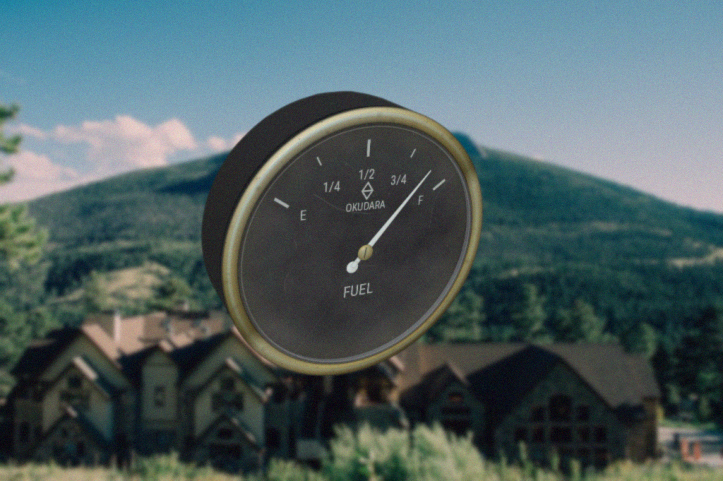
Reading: {"value": 0.875}
